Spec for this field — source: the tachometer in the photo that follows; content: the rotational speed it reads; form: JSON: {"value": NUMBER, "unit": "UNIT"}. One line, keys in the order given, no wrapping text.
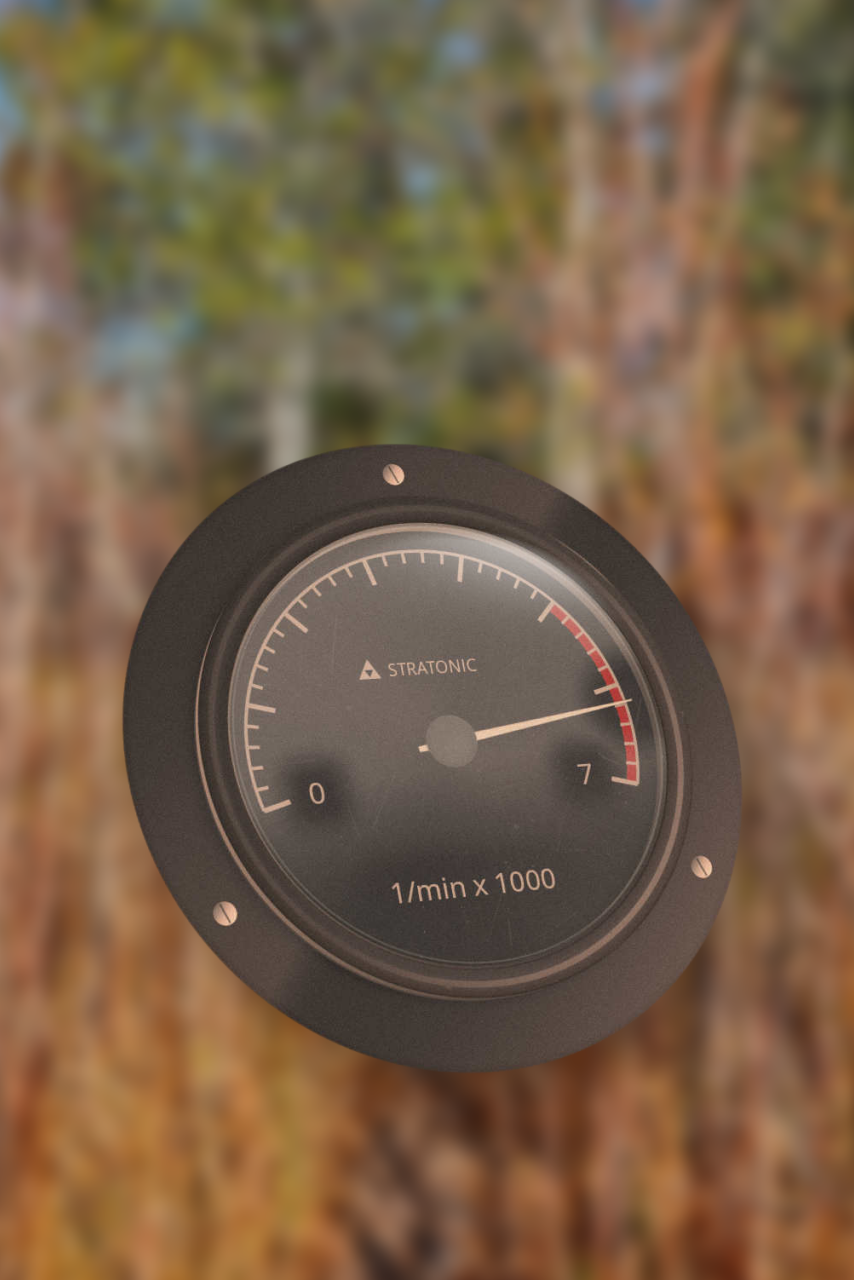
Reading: {"value": 6200, "unit": "rpm"}
